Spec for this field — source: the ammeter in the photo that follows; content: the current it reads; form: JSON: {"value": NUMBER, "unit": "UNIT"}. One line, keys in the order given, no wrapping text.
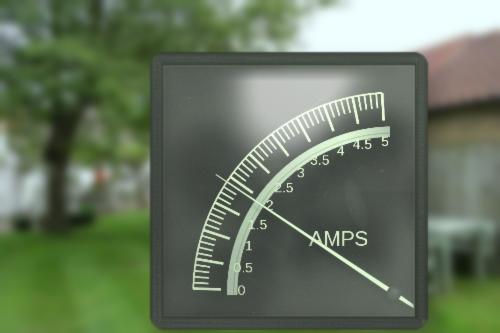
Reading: {"value": 1.9, "unit": "A"}
